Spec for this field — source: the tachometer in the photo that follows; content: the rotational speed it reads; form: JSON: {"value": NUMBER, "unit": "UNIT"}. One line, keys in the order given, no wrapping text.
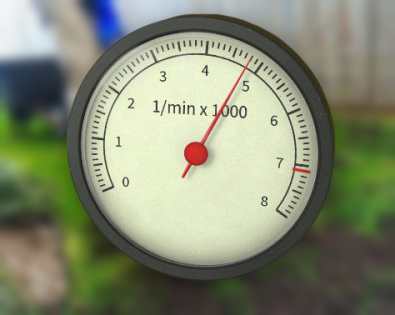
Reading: {"value": 4800, "unit": "rpm"}
